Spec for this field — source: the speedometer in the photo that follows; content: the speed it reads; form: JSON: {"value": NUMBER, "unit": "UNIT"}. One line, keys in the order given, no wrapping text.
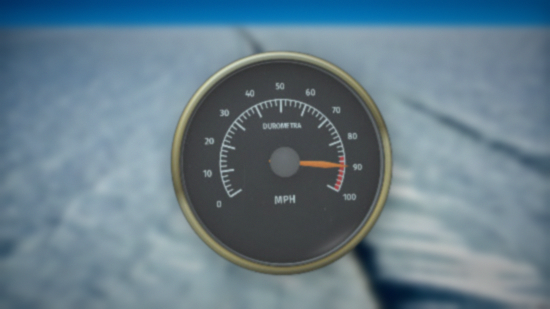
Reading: {"value": 90, "unit": "mph"}
